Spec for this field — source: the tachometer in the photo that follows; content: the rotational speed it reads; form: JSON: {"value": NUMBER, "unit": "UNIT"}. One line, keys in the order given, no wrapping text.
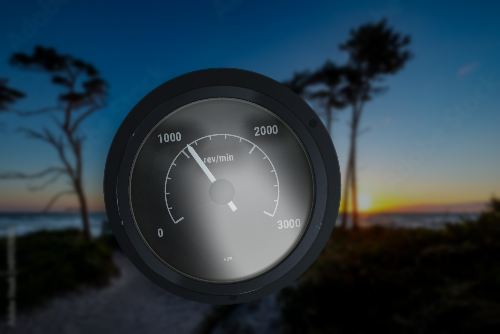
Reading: {"value": 1100, "unit": "rpm"}
